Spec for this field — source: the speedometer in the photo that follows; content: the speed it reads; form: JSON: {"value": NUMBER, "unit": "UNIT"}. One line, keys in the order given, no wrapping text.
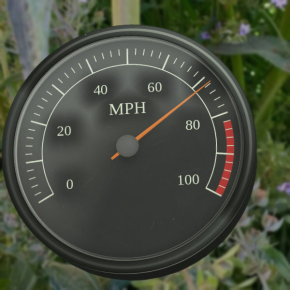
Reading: {"value": 72, "unit": "mph"}
